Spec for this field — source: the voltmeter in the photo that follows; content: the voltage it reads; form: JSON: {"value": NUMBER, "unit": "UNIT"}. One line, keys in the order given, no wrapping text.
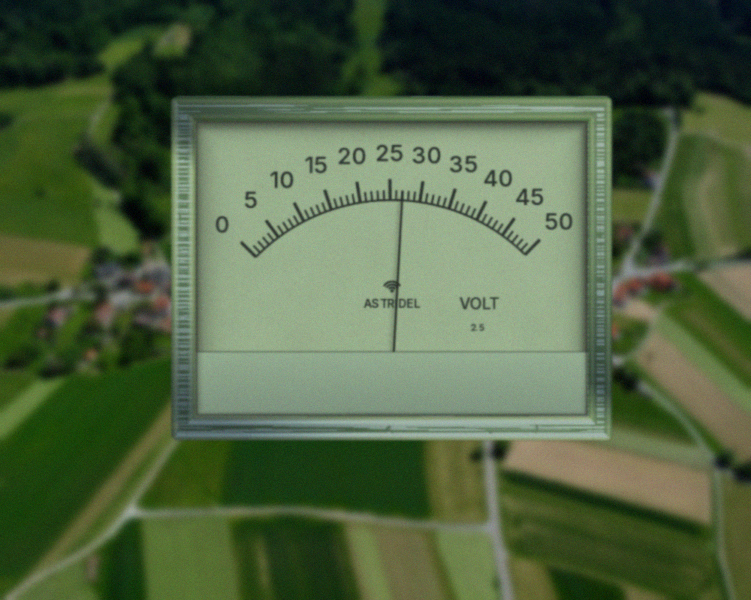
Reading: {"value": 27, "unit": "V"}
